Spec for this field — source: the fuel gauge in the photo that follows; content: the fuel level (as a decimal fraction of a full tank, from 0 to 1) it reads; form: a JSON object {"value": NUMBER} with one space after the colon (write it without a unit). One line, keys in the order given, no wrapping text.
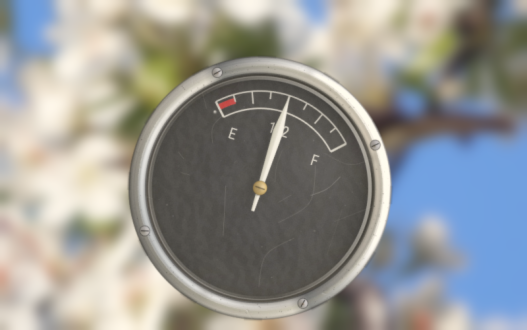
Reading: {"value": 0.5}
